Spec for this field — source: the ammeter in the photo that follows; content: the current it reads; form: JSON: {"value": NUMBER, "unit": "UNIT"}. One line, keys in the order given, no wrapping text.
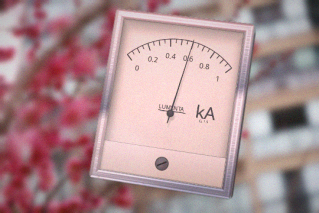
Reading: {"value": 0.6, "unit": "kA"}
